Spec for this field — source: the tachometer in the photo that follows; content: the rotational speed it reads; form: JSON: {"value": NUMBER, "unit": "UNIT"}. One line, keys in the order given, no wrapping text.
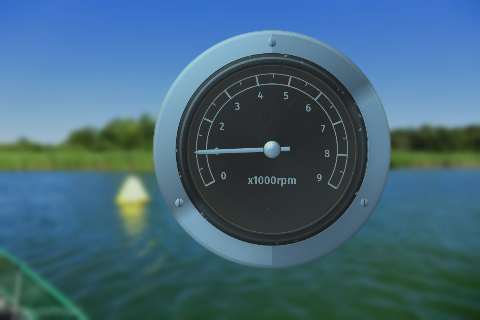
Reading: {"value": 1000, "unit": "rpm"}
